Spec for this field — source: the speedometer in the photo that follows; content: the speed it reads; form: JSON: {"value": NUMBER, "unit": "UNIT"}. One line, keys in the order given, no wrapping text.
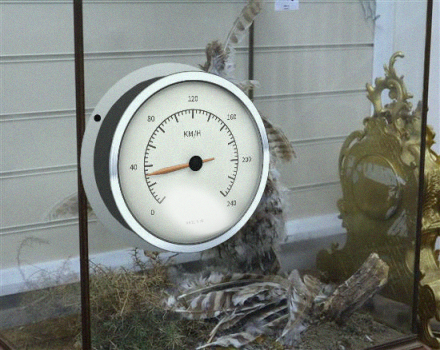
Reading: {"value": 32, "unit": "km/h"}
